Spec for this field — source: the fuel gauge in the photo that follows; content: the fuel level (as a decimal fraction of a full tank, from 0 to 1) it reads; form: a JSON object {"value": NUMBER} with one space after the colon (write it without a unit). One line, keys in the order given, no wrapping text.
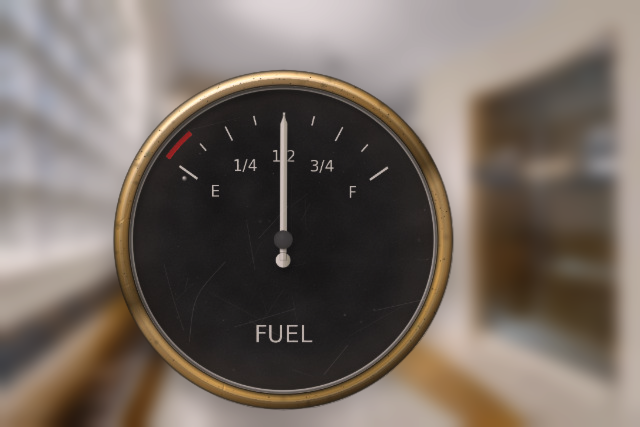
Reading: {"value": 0.5}
